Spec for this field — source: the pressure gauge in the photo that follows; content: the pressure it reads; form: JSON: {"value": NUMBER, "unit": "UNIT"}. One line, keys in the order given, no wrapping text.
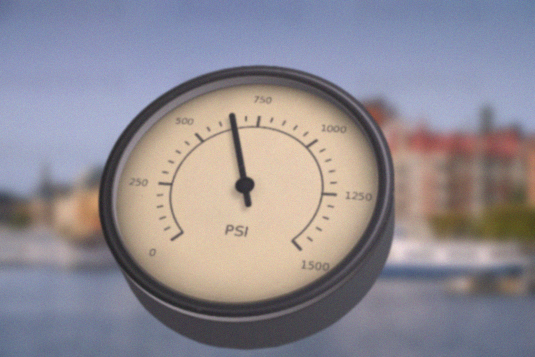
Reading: {"value": 650, "unit": "psi"}
